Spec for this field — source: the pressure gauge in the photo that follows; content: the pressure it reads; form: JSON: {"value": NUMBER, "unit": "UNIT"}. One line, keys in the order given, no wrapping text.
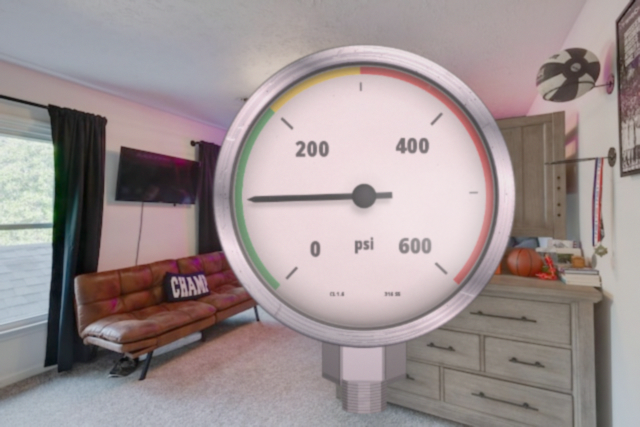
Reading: {"value": 100, "unit": "psi"}
